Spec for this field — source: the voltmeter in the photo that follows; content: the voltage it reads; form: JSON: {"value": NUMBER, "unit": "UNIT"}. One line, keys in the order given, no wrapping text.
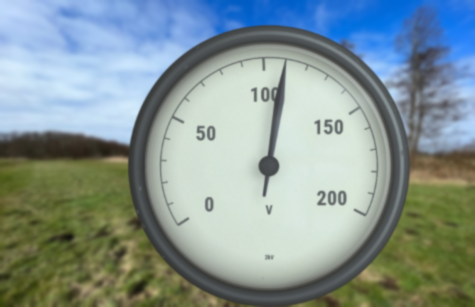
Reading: {"value": 110, "unit": "V"}
